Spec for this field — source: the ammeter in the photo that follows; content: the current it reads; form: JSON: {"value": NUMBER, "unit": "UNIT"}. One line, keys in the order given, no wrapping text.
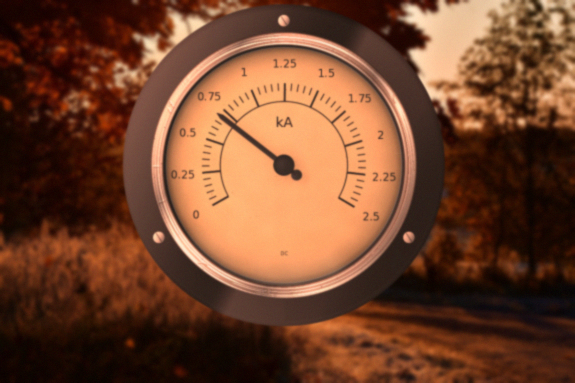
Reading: {"value": 0.7, "unit": "kA"}
